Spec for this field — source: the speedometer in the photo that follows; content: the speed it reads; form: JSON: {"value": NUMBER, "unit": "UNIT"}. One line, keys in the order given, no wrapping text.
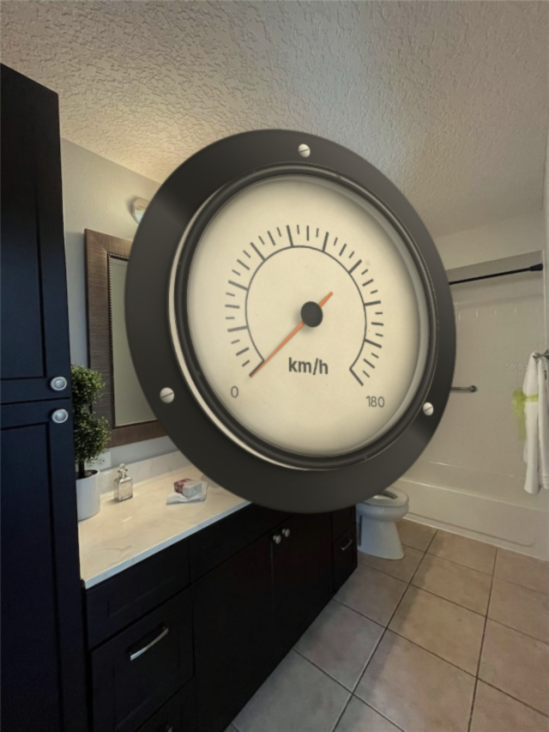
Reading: {"value": 0, "unit": "km/h"}
